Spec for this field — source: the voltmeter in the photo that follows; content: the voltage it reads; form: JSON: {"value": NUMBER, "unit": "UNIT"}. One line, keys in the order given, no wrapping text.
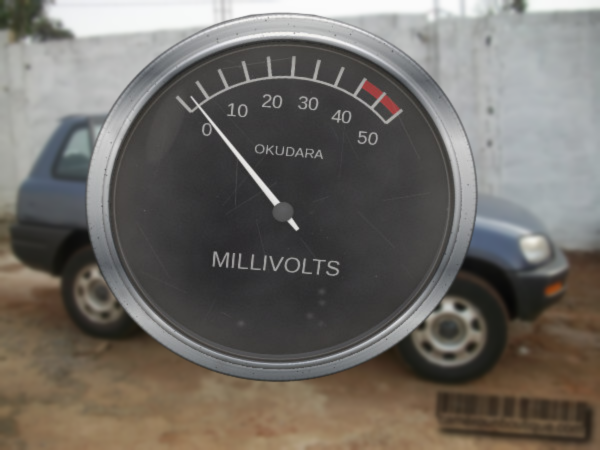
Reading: {"value": 2.5, "unit": "mV"}
